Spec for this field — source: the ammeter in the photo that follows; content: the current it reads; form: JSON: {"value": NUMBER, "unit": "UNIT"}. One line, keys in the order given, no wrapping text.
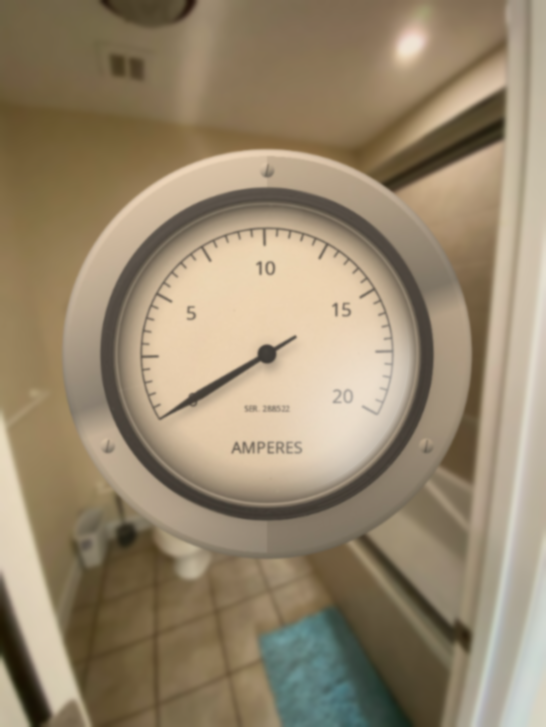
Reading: {"value": 0, "unit": "A"}
